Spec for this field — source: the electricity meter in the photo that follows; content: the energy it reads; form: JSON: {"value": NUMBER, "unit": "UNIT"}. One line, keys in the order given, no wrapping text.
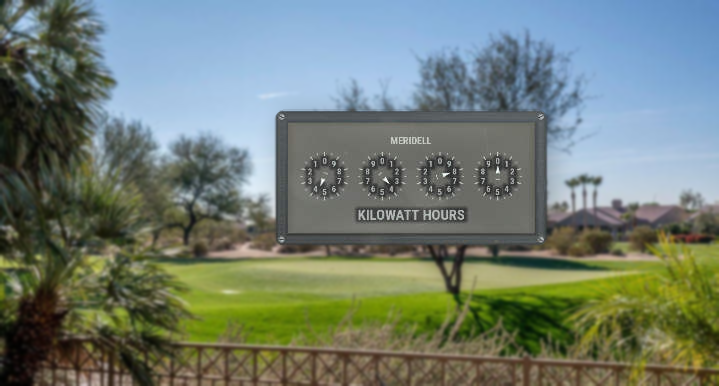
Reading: {"value": 4380, "unit": "kWh"}
